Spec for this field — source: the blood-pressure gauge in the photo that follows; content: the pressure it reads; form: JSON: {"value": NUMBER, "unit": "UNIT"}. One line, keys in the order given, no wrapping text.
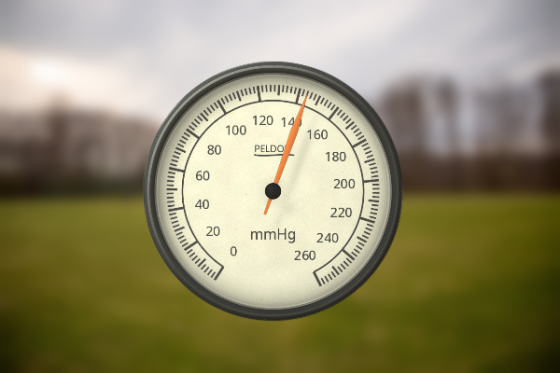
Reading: {"value": 144, "unit": "mmHg"}
